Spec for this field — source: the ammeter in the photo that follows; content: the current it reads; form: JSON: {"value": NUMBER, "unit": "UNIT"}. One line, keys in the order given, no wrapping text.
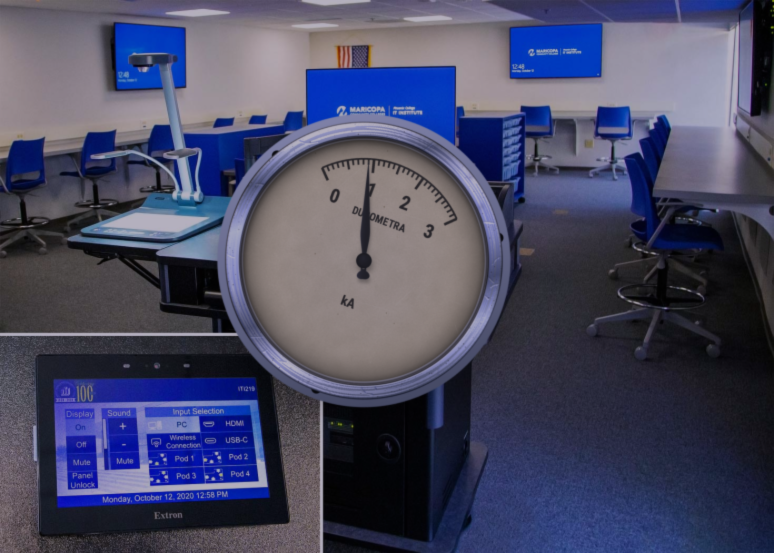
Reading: {"value": 0.9, "unit": "kA"}
